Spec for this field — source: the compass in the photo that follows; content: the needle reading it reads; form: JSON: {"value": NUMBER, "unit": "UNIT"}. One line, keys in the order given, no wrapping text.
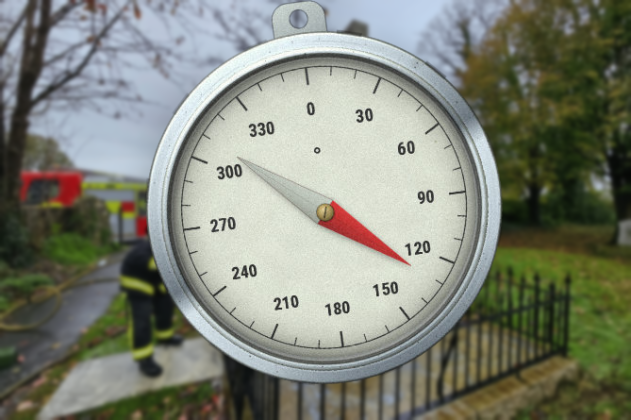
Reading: {"value": 130, "unit": "°"}
